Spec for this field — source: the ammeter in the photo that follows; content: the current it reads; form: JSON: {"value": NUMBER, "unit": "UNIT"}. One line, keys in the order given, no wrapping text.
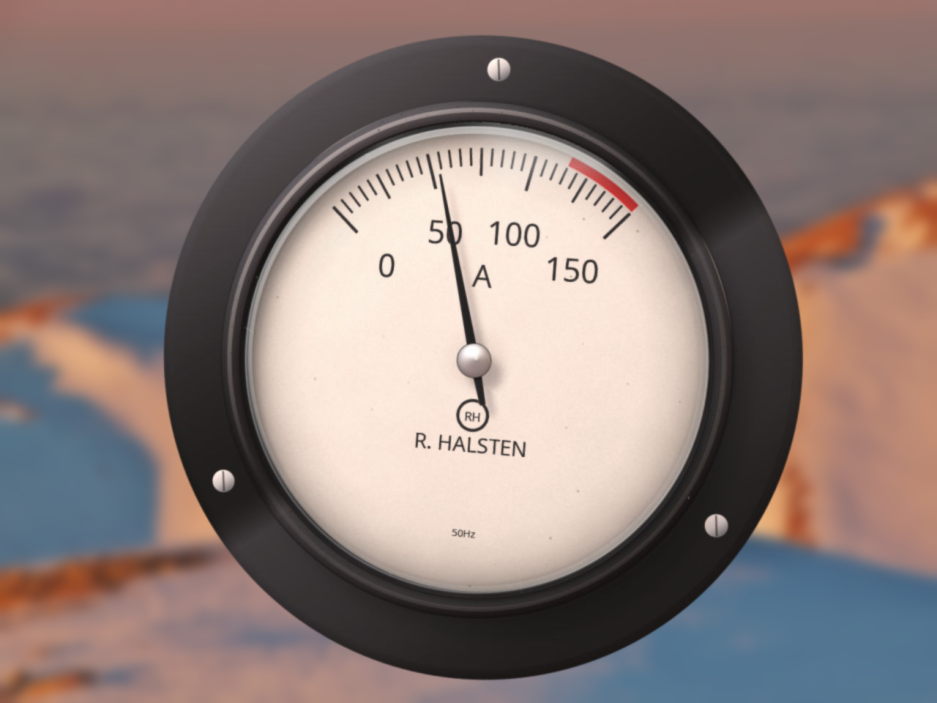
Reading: {"value": 55, "unit": "A"}
